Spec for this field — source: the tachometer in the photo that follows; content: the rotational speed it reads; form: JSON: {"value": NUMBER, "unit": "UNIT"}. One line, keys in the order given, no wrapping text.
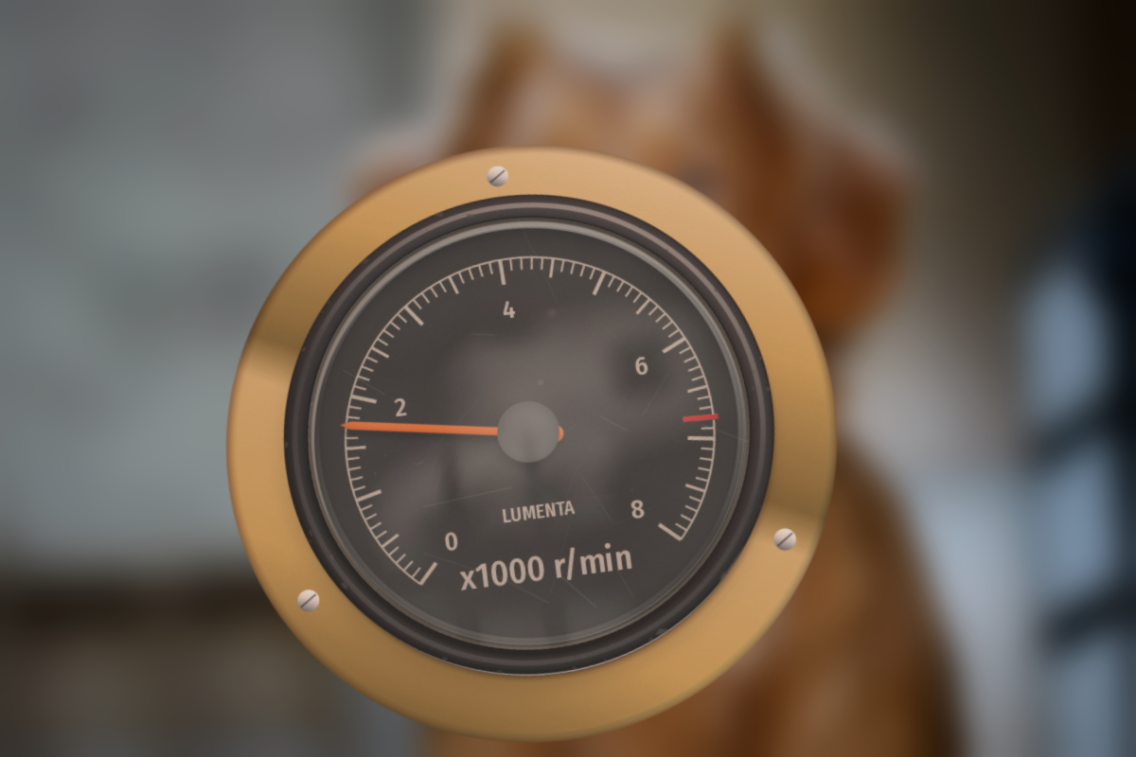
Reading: {"value": 1700, "unit": "rpm"}
